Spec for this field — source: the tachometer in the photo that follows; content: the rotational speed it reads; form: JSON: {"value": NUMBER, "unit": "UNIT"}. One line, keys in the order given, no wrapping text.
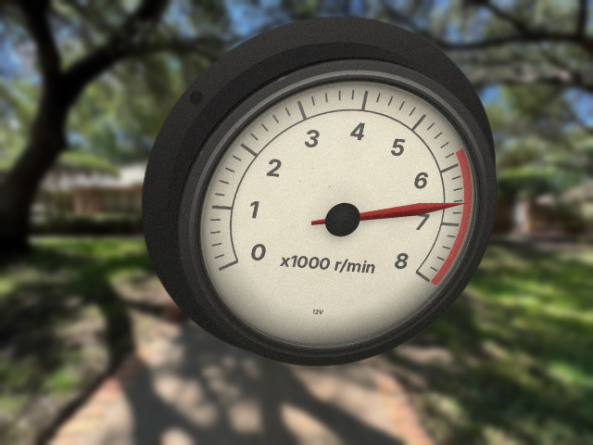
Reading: {"value": 6600, "unit": "rpm"}
